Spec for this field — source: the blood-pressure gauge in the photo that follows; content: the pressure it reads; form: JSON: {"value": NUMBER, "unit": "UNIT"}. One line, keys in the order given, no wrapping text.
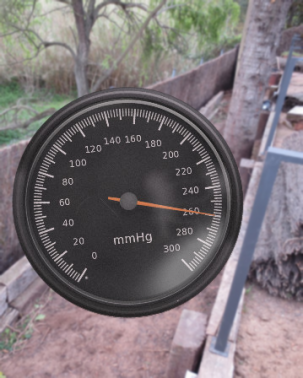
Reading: {"value": 260, "unit": "mmHg"}
